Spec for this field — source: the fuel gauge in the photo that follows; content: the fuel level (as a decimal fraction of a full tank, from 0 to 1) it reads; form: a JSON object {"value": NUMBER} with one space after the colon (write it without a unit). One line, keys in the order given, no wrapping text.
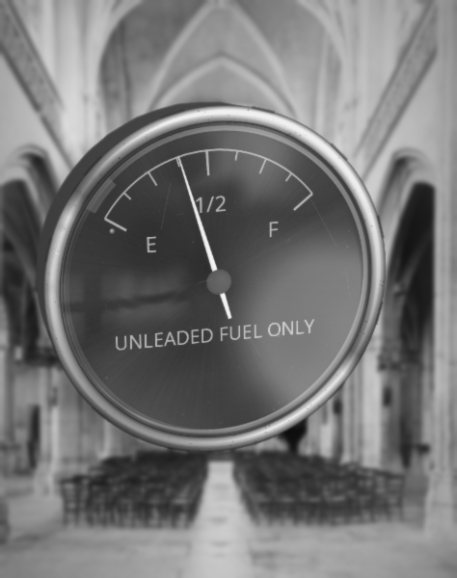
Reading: {"value": 0.375}
